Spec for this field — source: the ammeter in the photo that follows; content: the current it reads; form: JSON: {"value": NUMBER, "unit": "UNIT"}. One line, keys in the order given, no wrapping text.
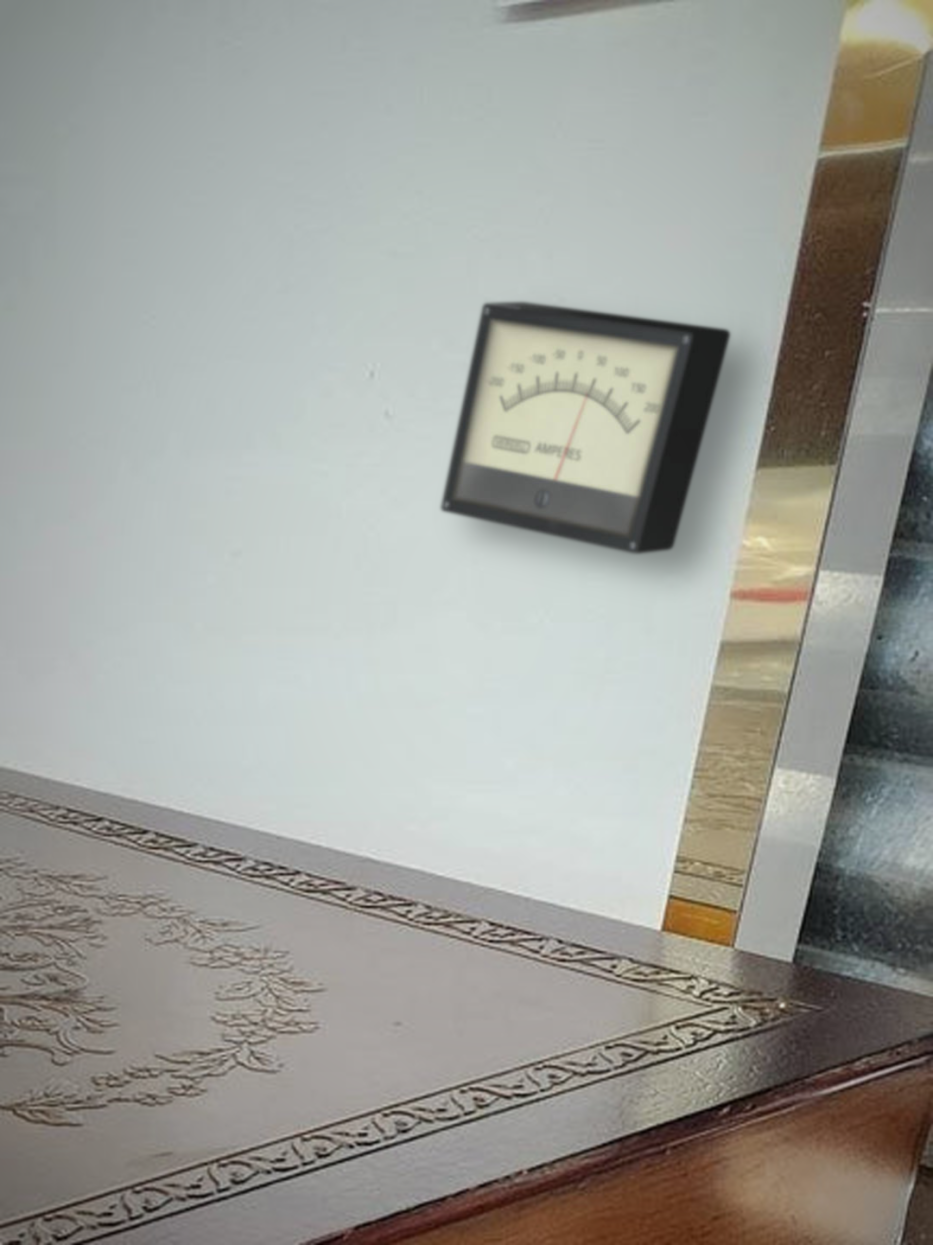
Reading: {"value": 50, "unit": "A"}
